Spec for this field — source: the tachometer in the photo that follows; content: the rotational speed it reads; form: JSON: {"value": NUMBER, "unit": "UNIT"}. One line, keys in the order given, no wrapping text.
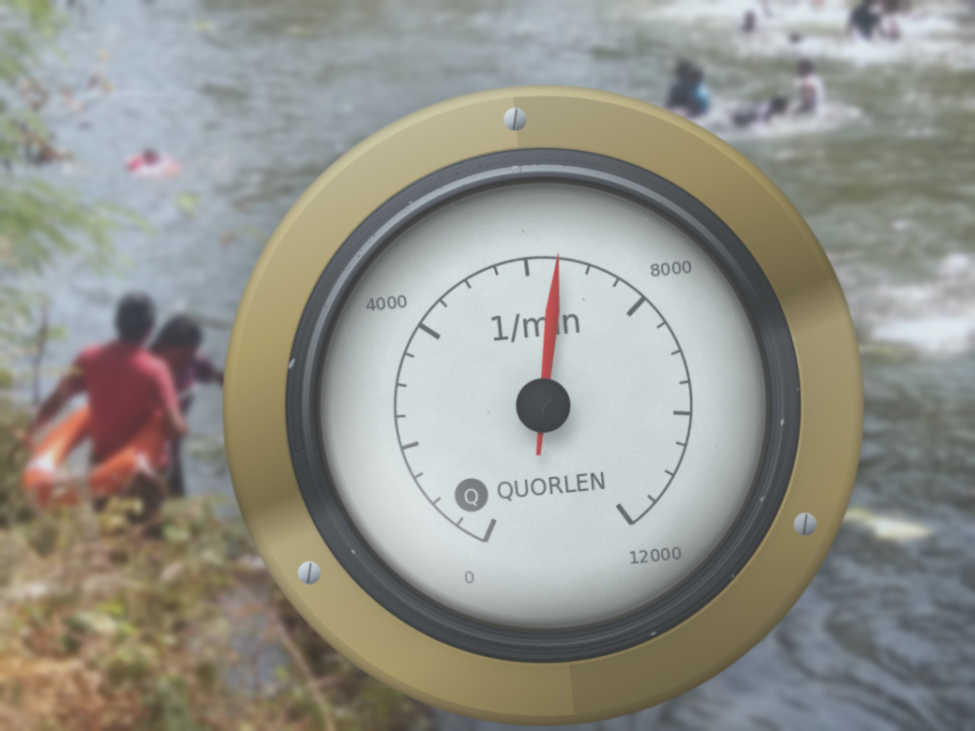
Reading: {"value": 6500, "unit": "rpm"}
